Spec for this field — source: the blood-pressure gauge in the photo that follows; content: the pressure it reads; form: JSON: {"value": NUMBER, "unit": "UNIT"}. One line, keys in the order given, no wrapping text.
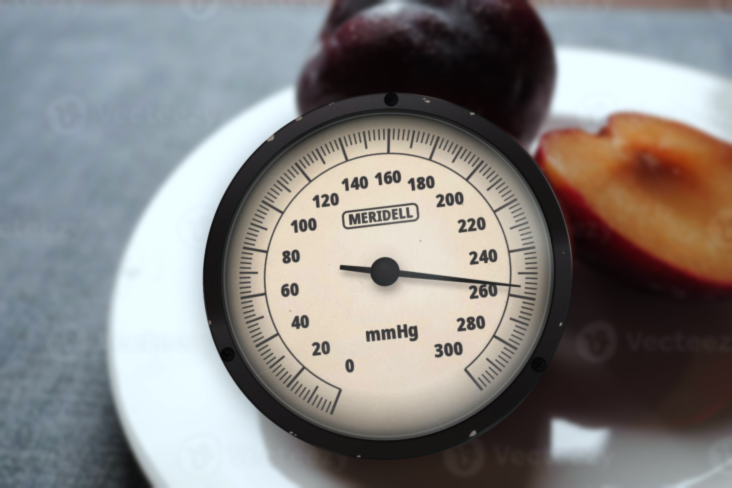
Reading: {"value": 256, "unit": "mmHg"}
